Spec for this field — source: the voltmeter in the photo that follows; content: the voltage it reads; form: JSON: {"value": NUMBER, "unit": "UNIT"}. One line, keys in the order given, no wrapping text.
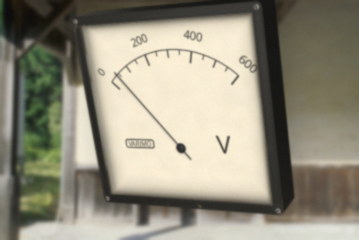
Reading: {"value": 50, "unit": "V"}
